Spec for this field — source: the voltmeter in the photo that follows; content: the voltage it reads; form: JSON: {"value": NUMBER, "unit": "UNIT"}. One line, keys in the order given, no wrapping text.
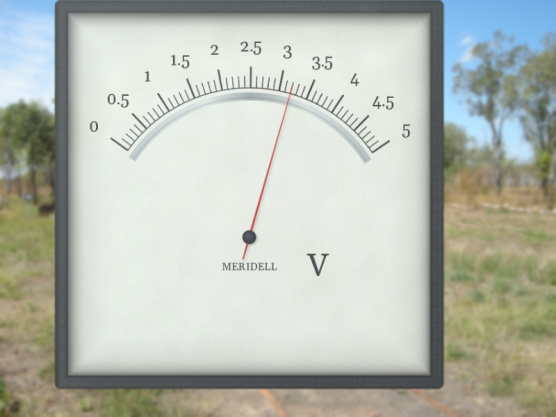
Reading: {"value": 3.2, "unit": "V"}
